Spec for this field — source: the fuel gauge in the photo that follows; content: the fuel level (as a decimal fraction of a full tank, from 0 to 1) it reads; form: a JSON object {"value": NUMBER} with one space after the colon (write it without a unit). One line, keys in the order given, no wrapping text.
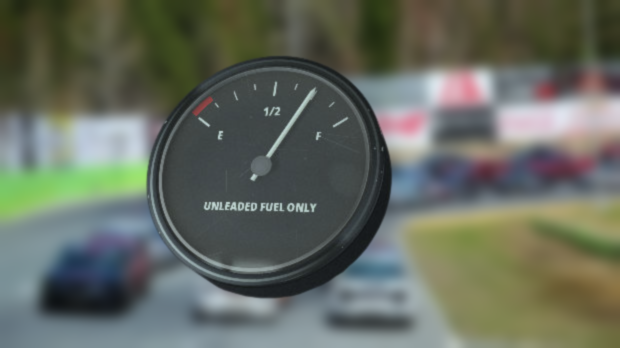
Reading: {"value": 0.75}
